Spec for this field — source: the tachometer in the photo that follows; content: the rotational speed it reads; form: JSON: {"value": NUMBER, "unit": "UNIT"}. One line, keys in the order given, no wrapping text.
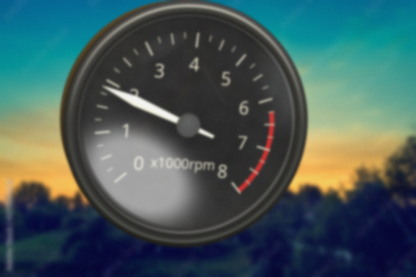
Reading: {"value": 1875, "unit": "rpm"}
